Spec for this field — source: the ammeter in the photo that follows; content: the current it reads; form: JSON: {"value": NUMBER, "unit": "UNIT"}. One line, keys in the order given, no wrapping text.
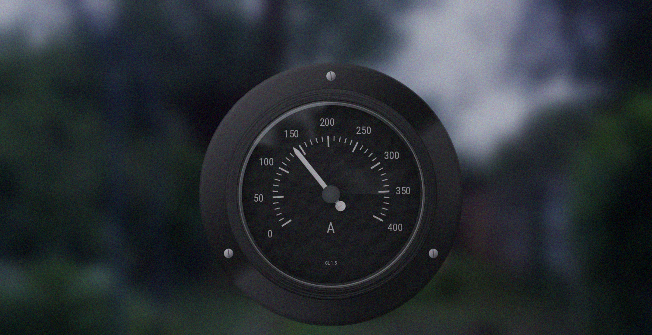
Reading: {"value": 140, "unit": "A"}
